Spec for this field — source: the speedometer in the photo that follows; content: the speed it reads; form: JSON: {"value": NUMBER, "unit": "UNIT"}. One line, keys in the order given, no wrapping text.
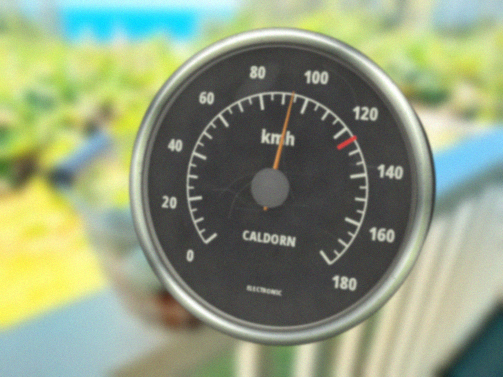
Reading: {"value": 95, "unit": "km/h"}
